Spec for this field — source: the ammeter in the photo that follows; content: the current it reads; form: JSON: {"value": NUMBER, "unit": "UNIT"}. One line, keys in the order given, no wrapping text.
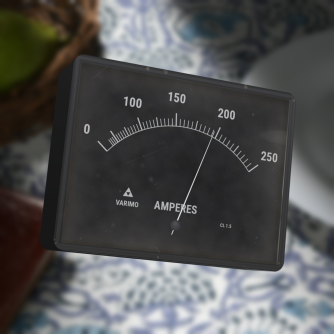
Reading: {"value": 195, "unit": "A"}
